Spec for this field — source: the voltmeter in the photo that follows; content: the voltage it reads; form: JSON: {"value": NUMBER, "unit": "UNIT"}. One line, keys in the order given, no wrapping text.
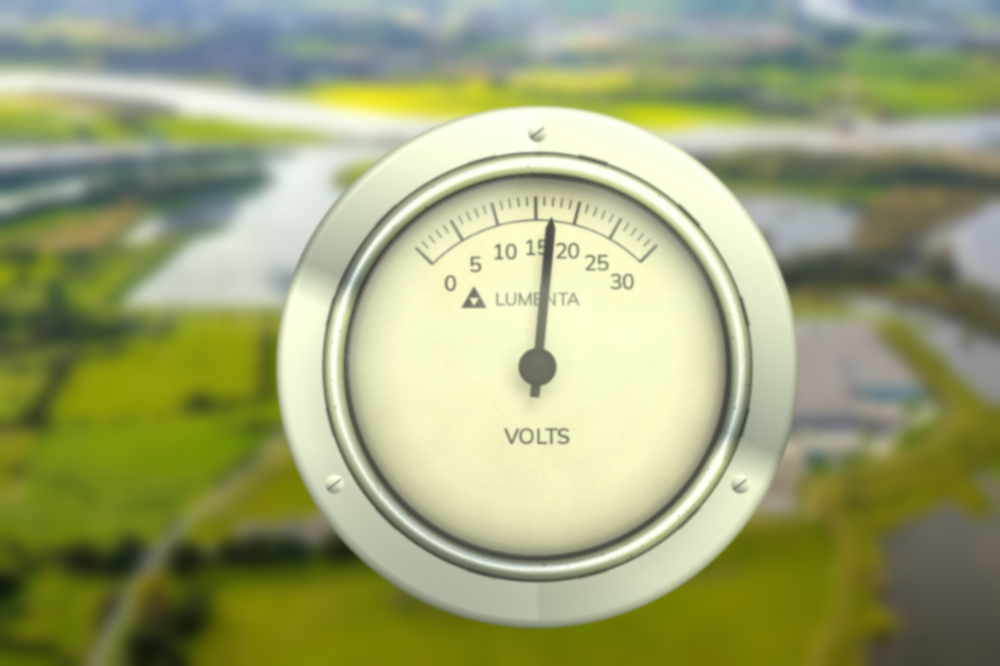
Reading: {"value": 17, "unit": "V"}
